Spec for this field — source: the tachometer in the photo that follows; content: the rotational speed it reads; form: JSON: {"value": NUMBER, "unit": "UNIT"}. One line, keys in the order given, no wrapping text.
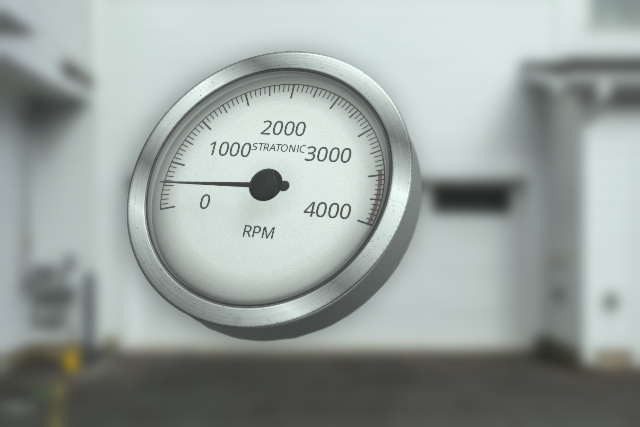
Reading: {"value": 250, "unit": "rpm"}
